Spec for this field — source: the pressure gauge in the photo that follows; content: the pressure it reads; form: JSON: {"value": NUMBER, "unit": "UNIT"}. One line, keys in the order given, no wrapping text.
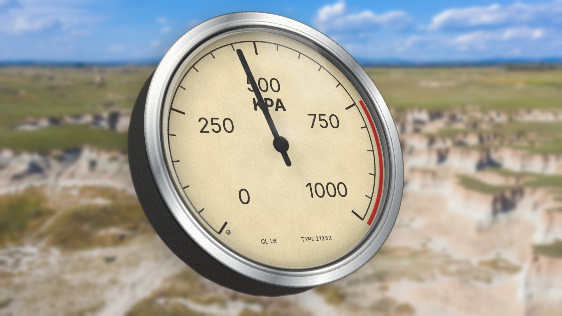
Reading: {"value": 450, "unit": "kPa"}
